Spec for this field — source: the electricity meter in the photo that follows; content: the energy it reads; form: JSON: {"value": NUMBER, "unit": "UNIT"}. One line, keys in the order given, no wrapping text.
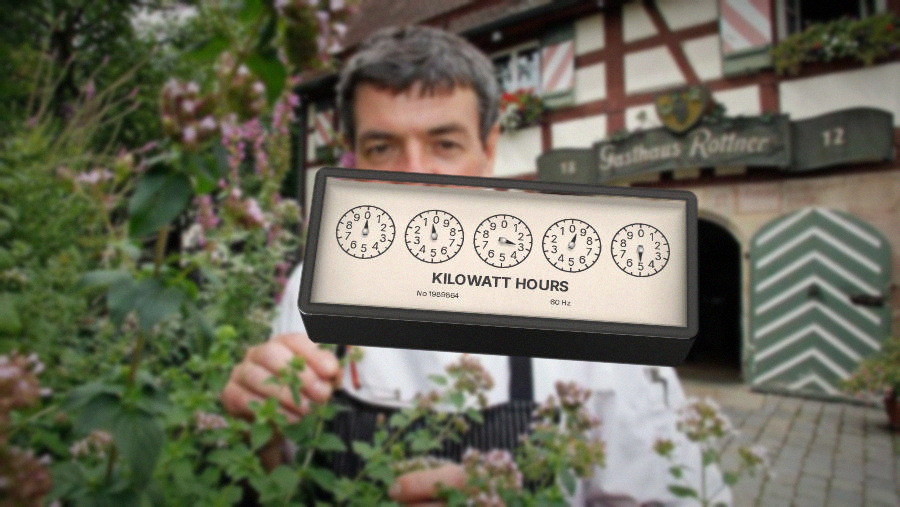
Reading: {"value": 295, "unit": "kWh"}
